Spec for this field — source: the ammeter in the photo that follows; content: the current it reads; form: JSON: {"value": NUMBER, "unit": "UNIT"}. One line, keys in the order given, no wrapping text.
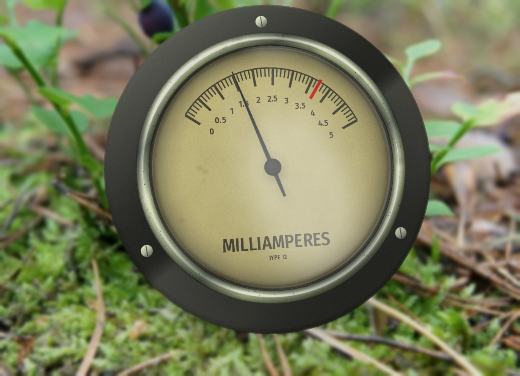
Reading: {"value": 1.5, "unit": "mA"}
